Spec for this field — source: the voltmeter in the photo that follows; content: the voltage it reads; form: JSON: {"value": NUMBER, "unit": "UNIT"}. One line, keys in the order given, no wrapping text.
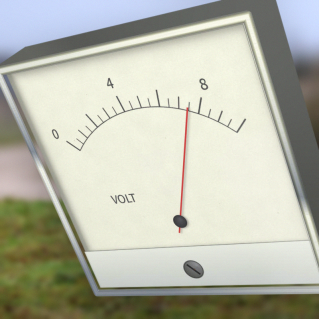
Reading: {"value": 7.5, "unit": "V"}
